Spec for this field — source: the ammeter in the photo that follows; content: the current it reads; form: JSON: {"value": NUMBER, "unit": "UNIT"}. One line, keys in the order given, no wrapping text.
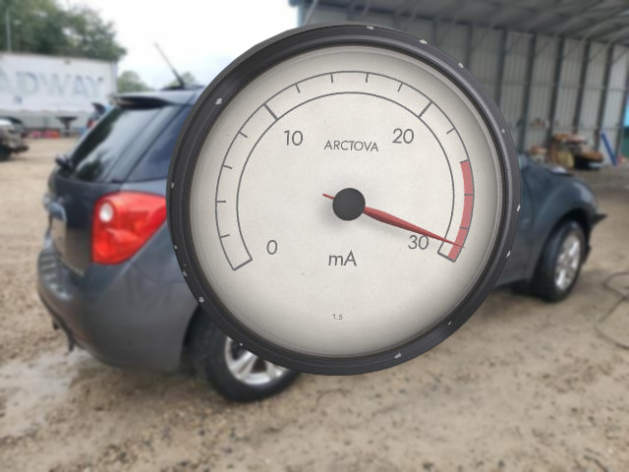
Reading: {"value": 29, "unit": "mA"}
